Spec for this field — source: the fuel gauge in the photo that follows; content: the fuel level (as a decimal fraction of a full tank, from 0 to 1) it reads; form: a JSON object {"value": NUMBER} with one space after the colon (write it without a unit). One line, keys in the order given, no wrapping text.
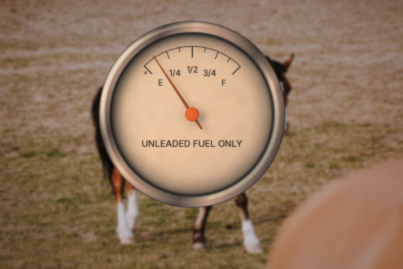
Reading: {"value": 0.125}
